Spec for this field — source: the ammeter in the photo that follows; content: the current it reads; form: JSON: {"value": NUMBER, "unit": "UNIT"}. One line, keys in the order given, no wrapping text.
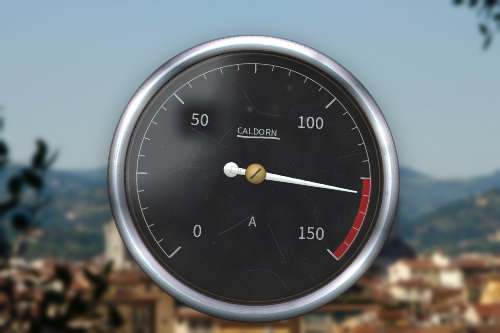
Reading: {"value": 130, "unit": "A"}
